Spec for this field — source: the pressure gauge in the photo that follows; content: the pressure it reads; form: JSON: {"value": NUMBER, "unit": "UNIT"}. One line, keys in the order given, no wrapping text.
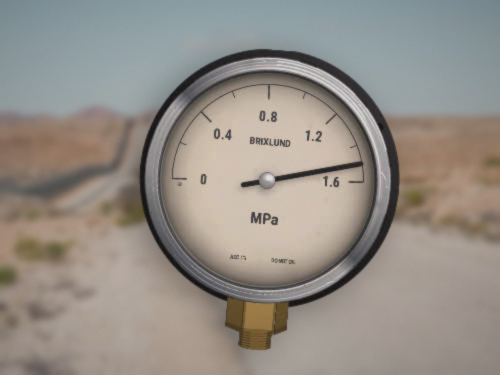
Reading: {"value": 1.5, "unit": "MPa"}
